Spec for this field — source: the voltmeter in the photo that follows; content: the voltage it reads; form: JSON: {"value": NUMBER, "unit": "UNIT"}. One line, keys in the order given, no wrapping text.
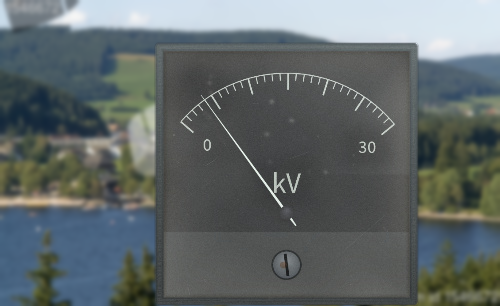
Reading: {"value": 4, "unit": "kV"}
